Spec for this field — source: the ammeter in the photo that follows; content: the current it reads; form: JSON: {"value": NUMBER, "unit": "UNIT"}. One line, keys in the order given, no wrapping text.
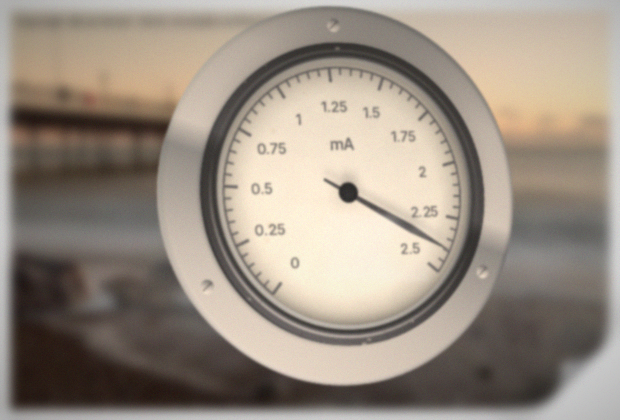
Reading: {"value": 2.4, "unit": "mA"}
